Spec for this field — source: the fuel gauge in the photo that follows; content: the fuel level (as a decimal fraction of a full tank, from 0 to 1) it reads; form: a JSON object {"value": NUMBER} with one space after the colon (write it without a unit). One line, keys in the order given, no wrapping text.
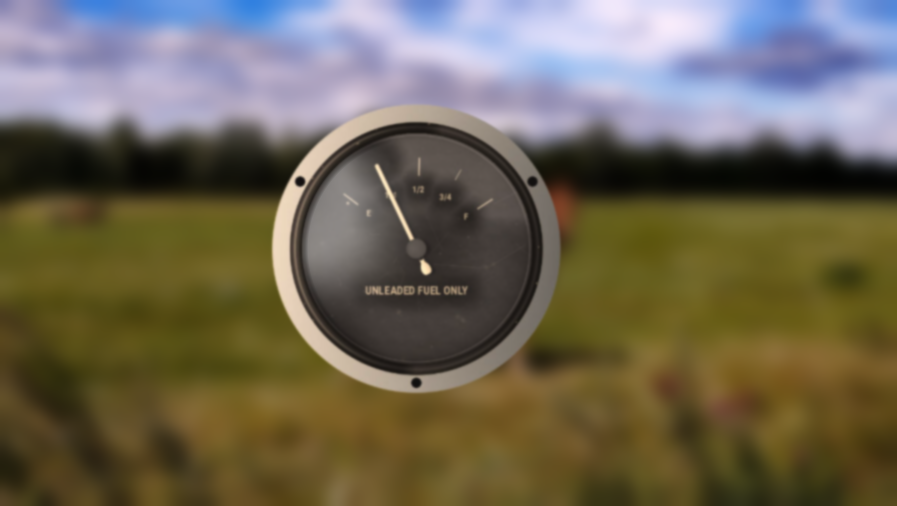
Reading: {"value": 0.25}
